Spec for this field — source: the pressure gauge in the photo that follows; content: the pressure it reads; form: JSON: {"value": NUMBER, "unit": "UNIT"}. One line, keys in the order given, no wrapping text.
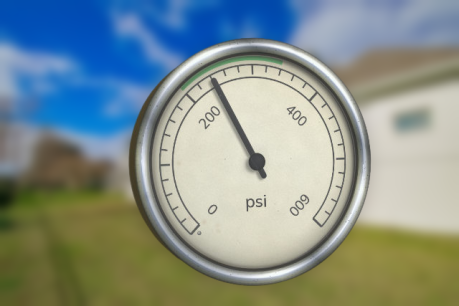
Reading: {"value": 240, "unit": "psi"}
